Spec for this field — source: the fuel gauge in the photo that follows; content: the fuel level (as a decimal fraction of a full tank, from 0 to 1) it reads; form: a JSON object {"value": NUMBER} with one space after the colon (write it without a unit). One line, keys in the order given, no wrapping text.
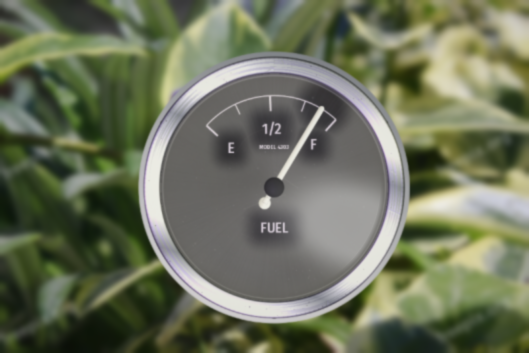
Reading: {"value": 0.875}
